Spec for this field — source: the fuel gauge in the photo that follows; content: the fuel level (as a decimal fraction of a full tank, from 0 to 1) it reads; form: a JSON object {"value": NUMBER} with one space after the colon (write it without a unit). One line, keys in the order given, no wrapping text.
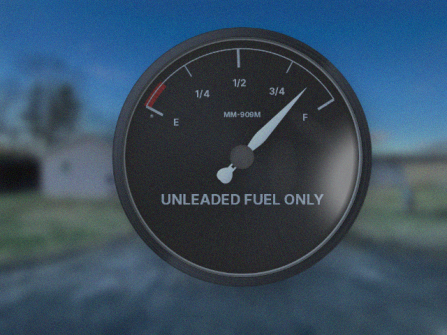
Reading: {"value": 0.875}
